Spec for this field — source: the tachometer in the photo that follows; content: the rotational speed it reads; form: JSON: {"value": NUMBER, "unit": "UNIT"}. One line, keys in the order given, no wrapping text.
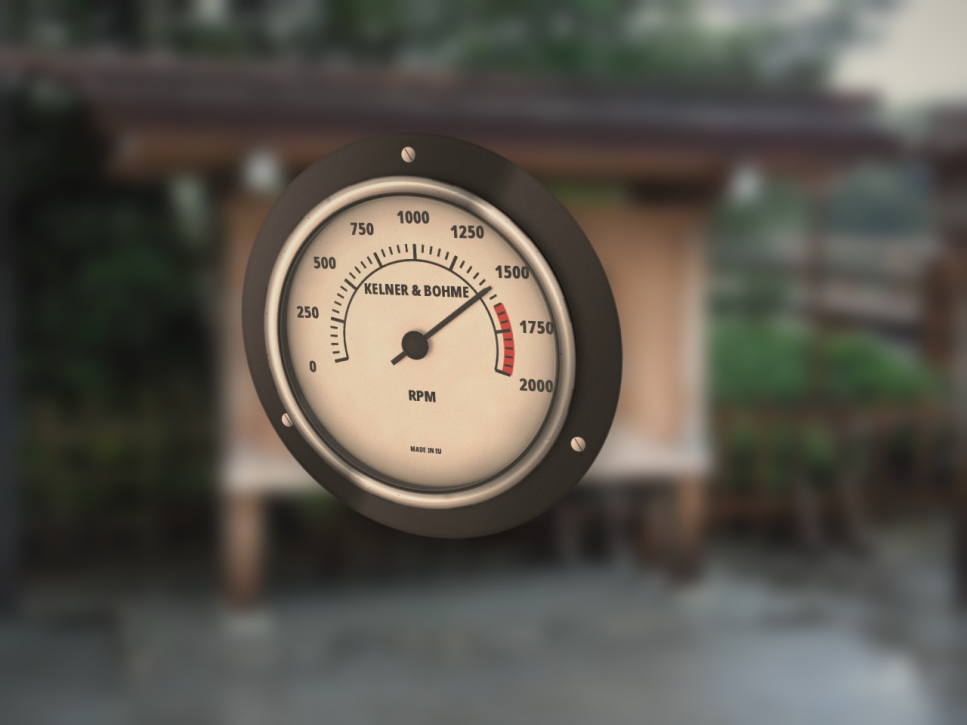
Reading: {"value": 1500, "unit": "rpm"}
